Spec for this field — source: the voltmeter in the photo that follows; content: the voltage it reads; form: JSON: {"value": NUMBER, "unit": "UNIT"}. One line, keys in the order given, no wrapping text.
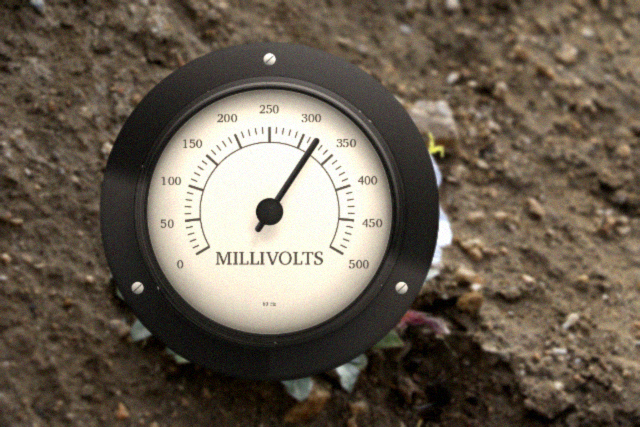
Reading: {"value": 320, "unit": "mV"}
